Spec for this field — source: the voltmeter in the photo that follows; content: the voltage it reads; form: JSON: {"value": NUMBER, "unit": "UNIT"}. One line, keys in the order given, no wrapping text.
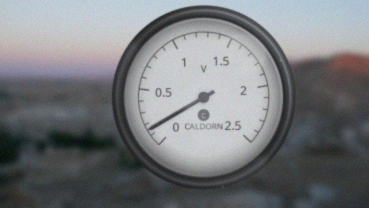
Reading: {"value": 0.15, "unit": "V"}
